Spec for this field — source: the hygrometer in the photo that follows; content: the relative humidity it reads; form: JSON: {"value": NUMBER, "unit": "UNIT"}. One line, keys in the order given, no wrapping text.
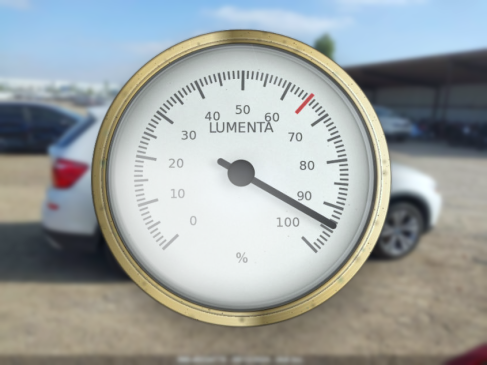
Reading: {"value": 94, "unit": "%"}
